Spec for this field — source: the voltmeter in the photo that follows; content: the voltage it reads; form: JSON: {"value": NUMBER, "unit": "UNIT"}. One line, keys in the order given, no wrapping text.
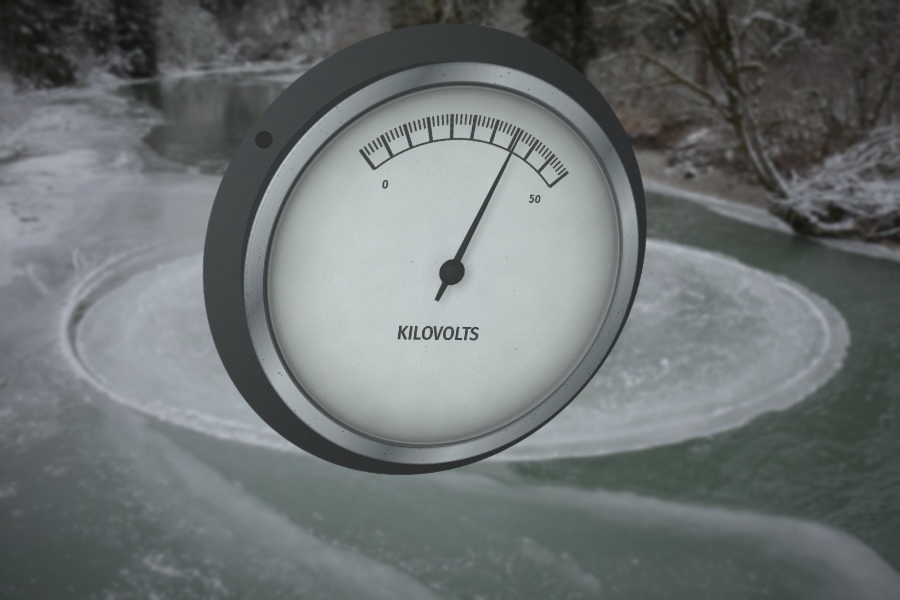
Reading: {"value": 35, "unit": "kV"}
